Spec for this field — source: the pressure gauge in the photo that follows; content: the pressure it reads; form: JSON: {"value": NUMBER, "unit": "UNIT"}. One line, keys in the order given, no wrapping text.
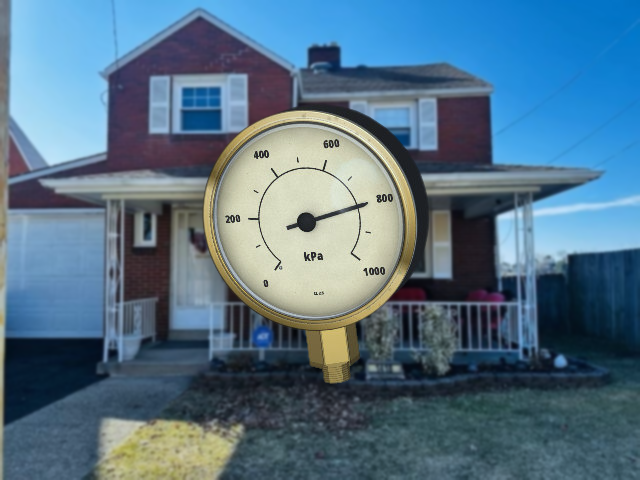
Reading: {"value": 800, "unit": "kPa"}
